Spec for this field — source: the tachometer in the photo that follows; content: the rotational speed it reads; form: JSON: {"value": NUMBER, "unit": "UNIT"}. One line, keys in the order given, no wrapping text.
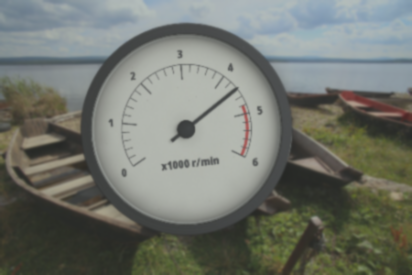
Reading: {"value": 4400, "unit": "rpm"}
